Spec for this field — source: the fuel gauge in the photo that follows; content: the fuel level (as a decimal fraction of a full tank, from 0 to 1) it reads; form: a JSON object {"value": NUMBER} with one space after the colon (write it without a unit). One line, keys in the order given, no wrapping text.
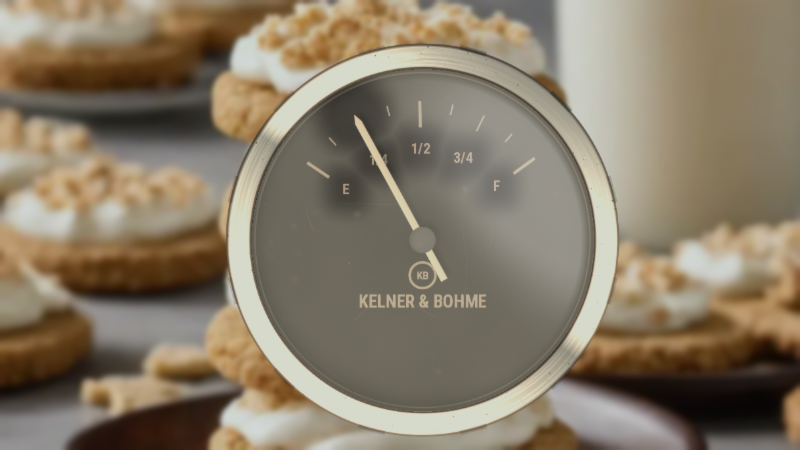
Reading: {"value": 0.25}
